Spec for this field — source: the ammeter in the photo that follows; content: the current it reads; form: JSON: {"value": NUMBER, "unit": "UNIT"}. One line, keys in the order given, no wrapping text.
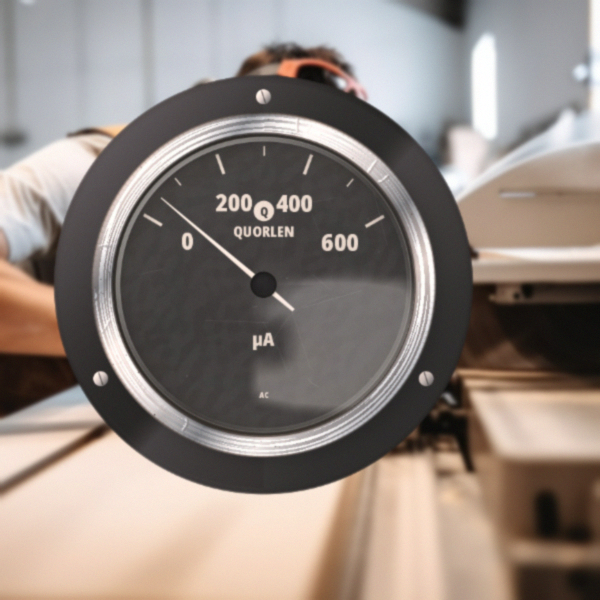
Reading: {"value": 50, "unit": "µA"}
